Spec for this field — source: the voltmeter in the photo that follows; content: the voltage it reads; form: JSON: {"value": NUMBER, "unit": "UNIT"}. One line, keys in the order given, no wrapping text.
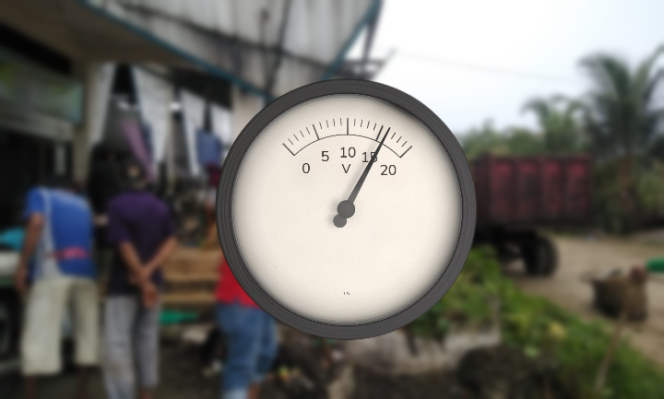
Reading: {"value": 16, "unit": "V"}
